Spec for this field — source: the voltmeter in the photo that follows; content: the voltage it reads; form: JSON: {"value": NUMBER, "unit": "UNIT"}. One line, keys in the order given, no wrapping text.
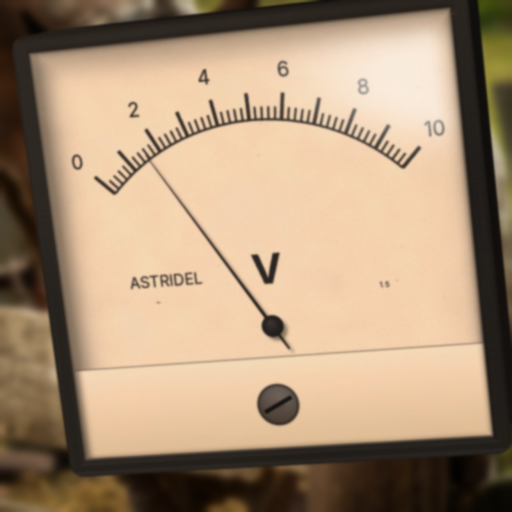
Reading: {"value": 1.6, "unit": "V"}
